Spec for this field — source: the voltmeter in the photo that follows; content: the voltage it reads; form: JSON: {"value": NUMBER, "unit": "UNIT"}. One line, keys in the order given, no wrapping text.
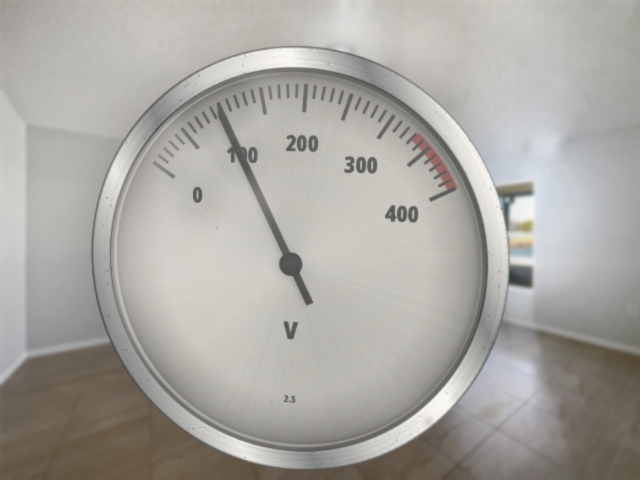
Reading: {"value": 100, "unit": "V"}
